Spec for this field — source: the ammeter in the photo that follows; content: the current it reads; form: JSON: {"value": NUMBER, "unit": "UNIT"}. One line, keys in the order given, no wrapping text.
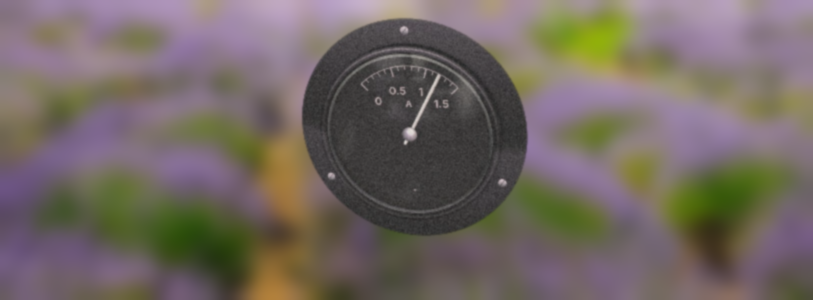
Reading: {"value": 1.2, "unit": "A"}
